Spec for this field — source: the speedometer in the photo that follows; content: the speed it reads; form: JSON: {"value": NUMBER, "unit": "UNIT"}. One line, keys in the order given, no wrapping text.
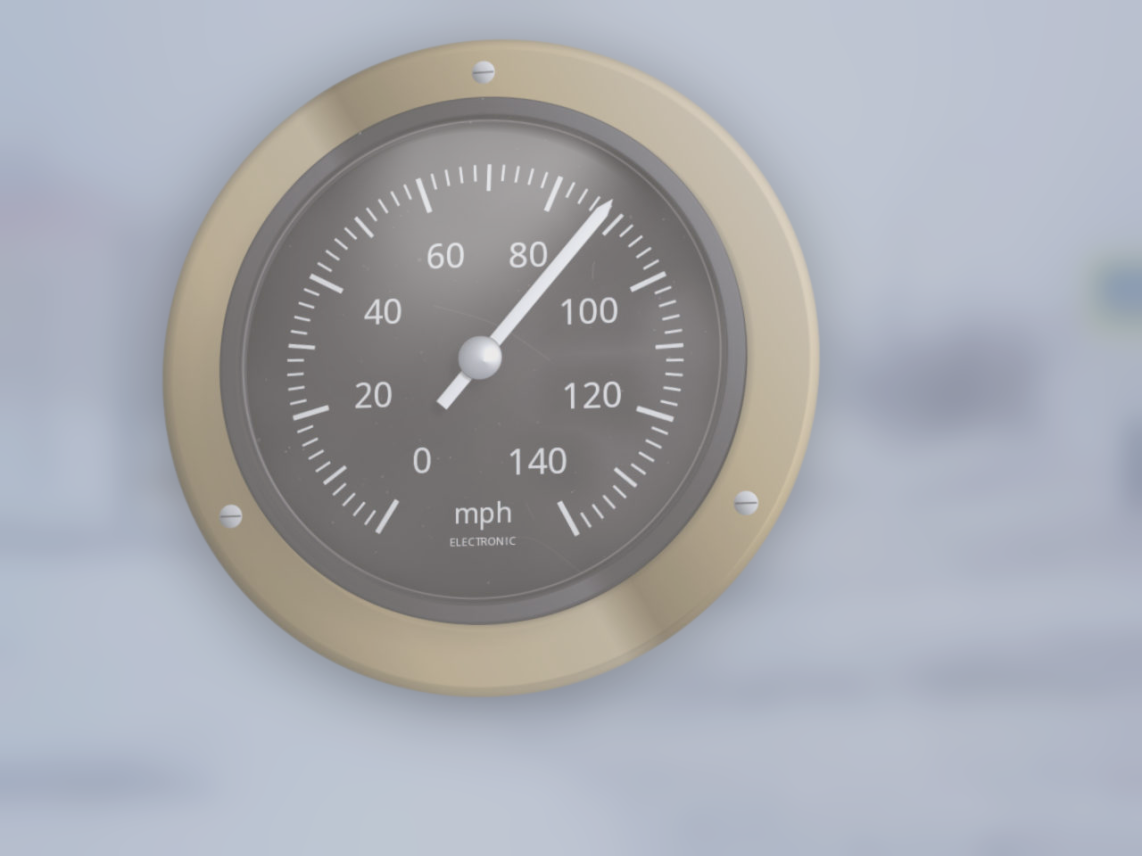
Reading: {"value": 88, "unit": "mph"}
